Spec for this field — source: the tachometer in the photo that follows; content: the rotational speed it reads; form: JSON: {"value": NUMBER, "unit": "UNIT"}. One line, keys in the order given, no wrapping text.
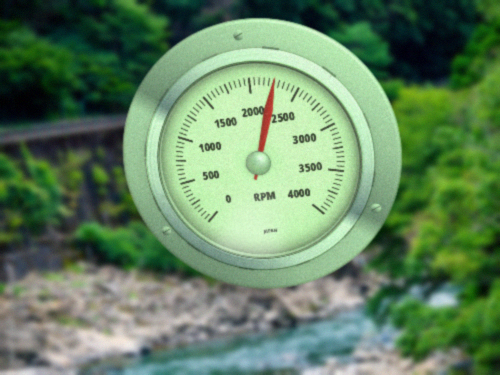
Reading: {"value": 2250, "unit": "rpm"}
